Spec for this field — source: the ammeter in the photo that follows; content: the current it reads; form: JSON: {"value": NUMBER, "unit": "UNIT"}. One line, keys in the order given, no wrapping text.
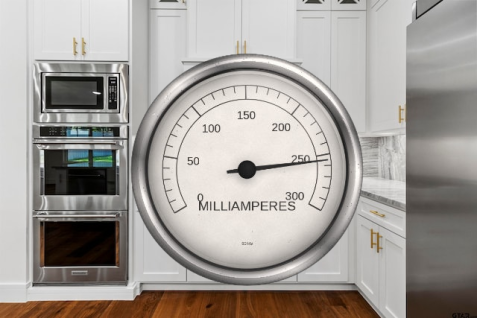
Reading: {"value": 255, "unit": "mA"}
